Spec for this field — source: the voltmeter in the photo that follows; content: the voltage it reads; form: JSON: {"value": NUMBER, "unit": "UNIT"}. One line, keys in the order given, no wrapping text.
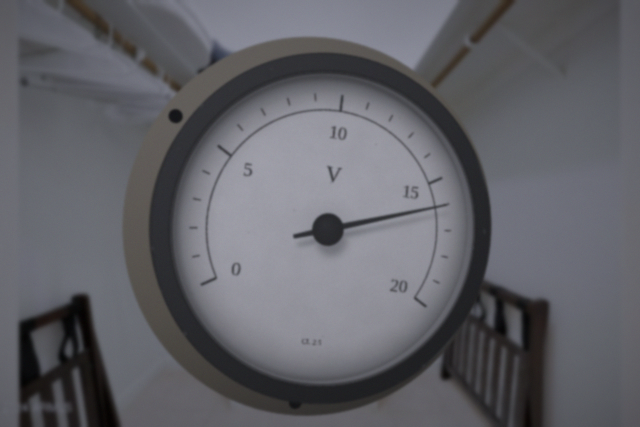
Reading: {"value": 16, "unit": "V"}
